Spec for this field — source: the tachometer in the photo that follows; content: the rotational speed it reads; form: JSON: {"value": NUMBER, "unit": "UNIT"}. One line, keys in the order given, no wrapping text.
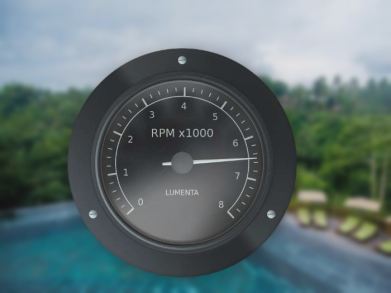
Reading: {"value": 6500, "unit": "rpm"}
